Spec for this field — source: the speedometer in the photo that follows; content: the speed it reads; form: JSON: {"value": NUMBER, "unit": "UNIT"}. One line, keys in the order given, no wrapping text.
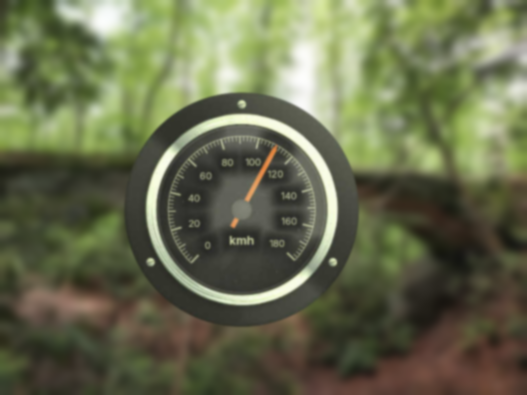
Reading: {"value": 110, "unit": "km/h"}
